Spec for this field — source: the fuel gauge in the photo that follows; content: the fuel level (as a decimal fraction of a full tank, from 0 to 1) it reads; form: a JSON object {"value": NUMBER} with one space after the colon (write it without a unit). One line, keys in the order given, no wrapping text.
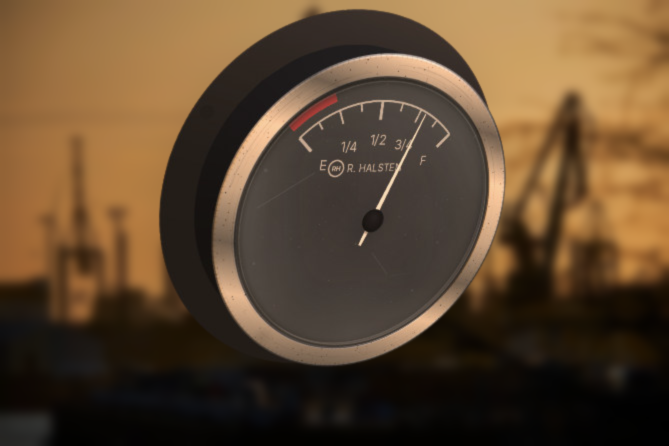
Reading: {"value": 0.75}
